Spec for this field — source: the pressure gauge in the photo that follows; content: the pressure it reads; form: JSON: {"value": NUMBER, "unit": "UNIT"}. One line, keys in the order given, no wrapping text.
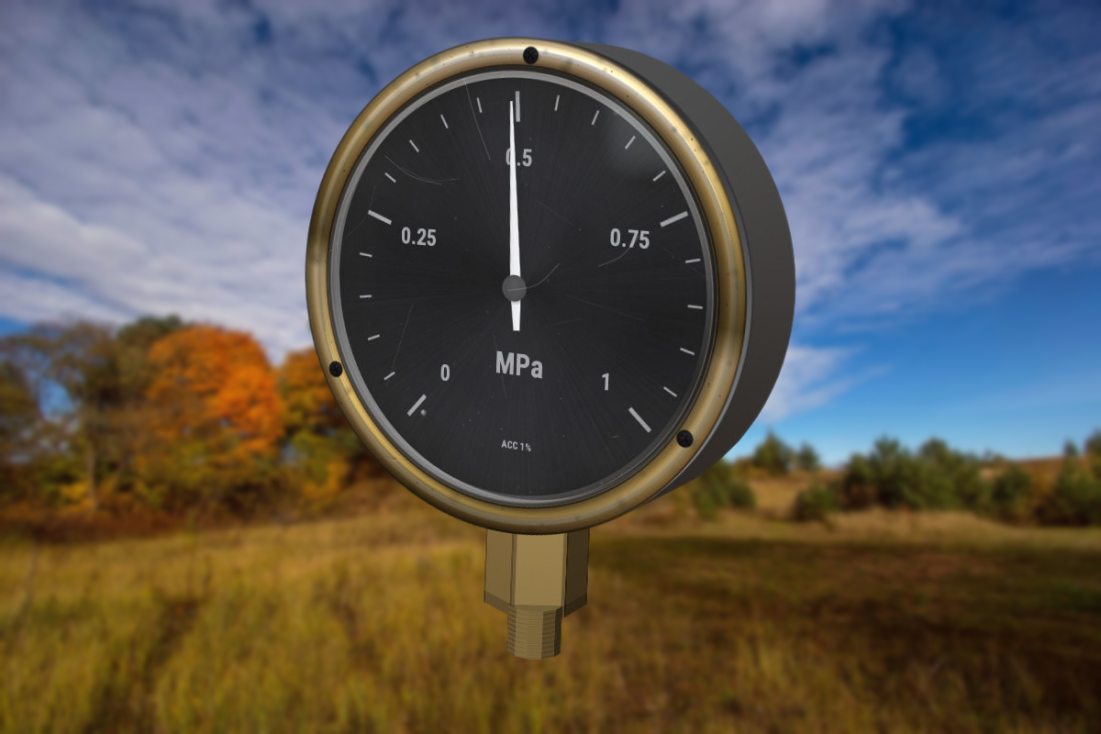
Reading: {"value": 0.5, "unit": "MPa"}
